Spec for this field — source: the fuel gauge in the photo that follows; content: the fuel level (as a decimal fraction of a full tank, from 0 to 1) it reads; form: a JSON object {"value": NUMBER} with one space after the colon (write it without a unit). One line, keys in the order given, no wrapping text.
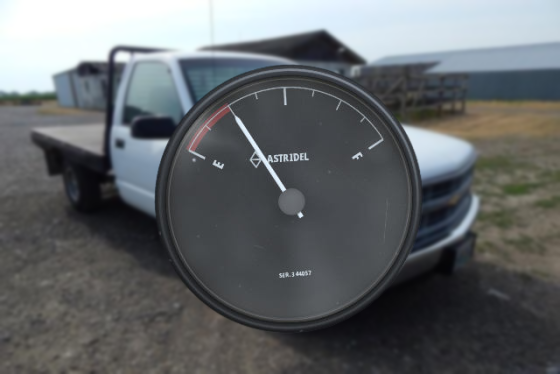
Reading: {"value": 0.25}
